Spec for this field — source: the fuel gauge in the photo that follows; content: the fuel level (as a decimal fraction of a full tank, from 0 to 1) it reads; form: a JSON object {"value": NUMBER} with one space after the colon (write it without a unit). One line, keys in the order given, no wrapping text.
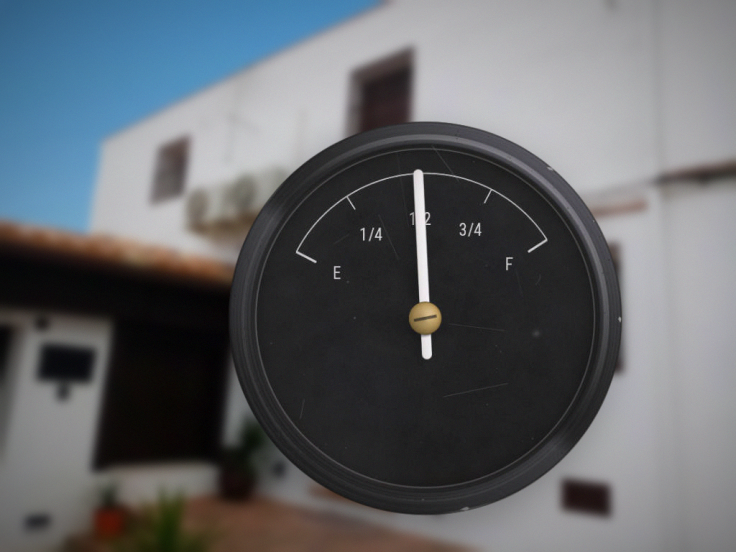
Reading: {"value": 0.5}
